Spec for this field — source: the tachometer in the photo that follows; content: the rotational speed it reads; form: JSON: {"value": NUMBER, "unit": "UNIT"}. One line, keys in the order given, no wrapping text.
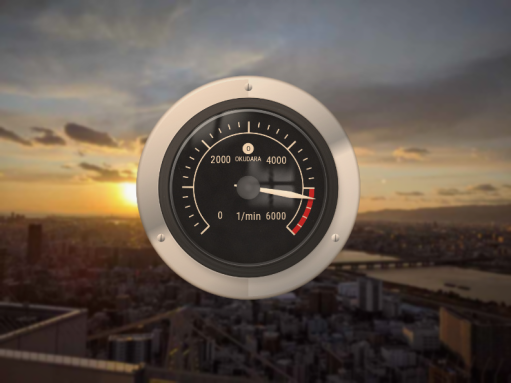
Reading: {"value": 5200, "unit": "rpm"}
